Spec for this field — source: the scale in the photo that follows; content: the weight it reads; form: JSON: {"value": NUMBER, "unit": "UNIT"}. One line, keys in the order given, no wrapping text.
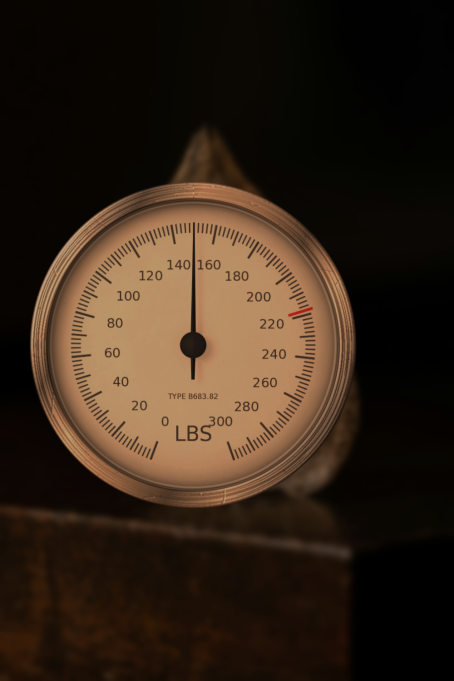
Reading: {"value": 150, "unit": "lb"}
